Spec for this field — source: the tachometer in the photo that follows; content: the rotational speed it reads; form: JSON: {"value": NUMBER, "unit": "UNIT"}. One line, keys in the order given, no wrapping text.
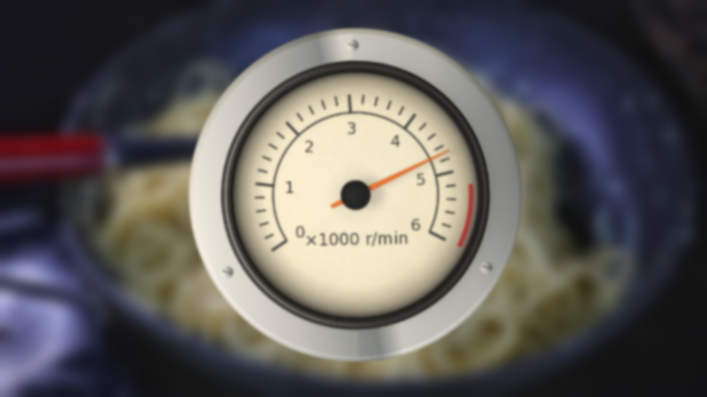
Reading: {"value": 4700, "unit": "rpm"}
